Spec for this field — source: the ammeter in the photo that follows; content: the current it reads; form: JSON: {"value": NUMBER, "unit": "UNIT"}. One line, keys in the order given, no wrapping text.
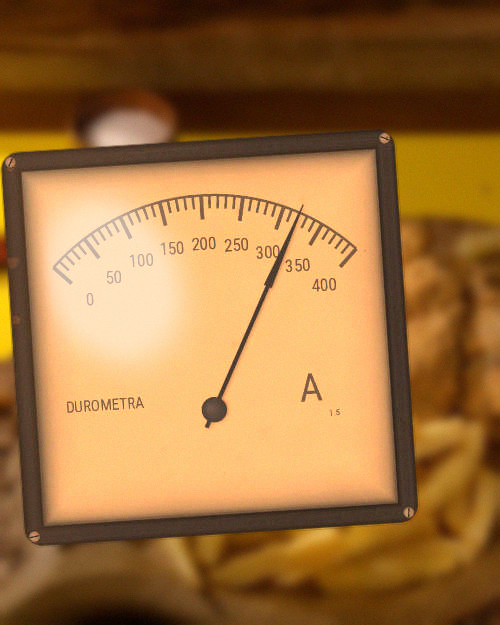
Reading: {"value": 320, "unit": "A"}
